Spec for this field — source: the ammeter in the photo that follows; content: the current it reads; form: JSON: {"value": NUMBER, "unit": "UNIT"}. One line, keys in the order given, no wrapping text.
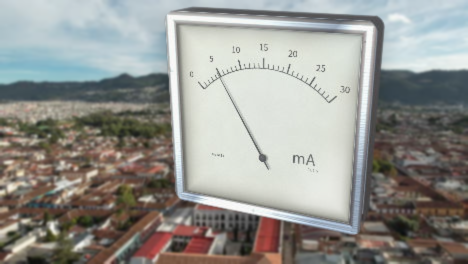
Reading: {"value": 5, "unit": "mA"}
